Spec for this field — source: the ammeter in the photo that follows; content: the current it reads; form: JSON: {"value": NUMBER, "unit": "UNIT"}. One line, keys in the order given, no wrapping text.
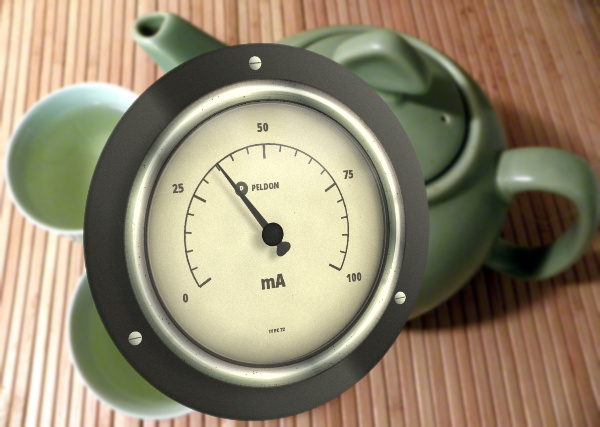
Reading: {"value": 35, "unit": "mA"}
